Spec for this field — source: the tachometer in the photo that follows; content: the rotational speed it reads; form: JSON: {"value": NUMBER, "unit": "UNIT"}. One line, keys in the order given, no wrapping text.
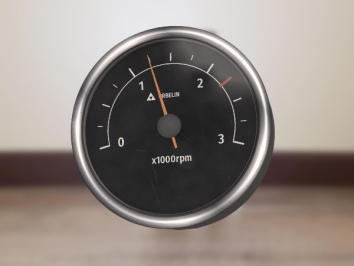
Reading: {"value": 1250, "unit": "rpm"}
